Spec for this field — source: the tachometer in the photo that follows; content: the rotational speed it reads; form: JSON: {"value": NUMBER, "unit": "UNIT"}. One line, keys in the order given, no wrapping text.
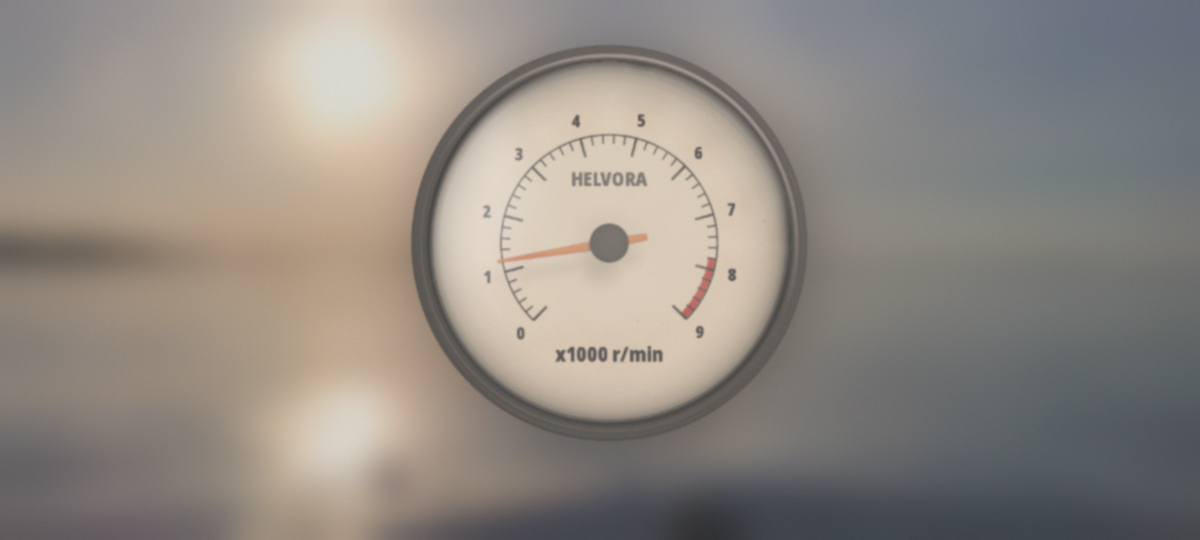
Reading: {"value": 1200, "unit": "rpm"}
